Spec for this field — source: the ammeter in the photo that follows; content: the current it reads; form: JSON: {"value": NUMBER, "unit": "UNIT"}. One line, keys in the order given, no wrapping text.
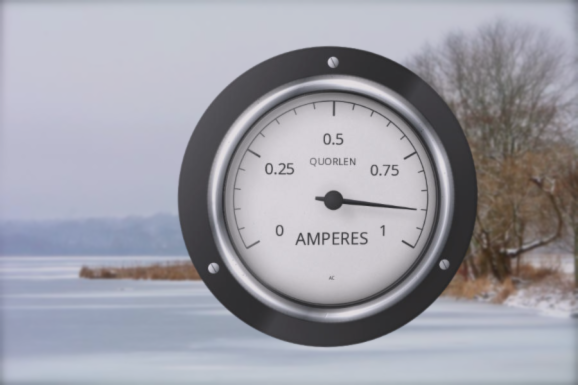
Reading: {"value": 0.9, "unit": "A"}
